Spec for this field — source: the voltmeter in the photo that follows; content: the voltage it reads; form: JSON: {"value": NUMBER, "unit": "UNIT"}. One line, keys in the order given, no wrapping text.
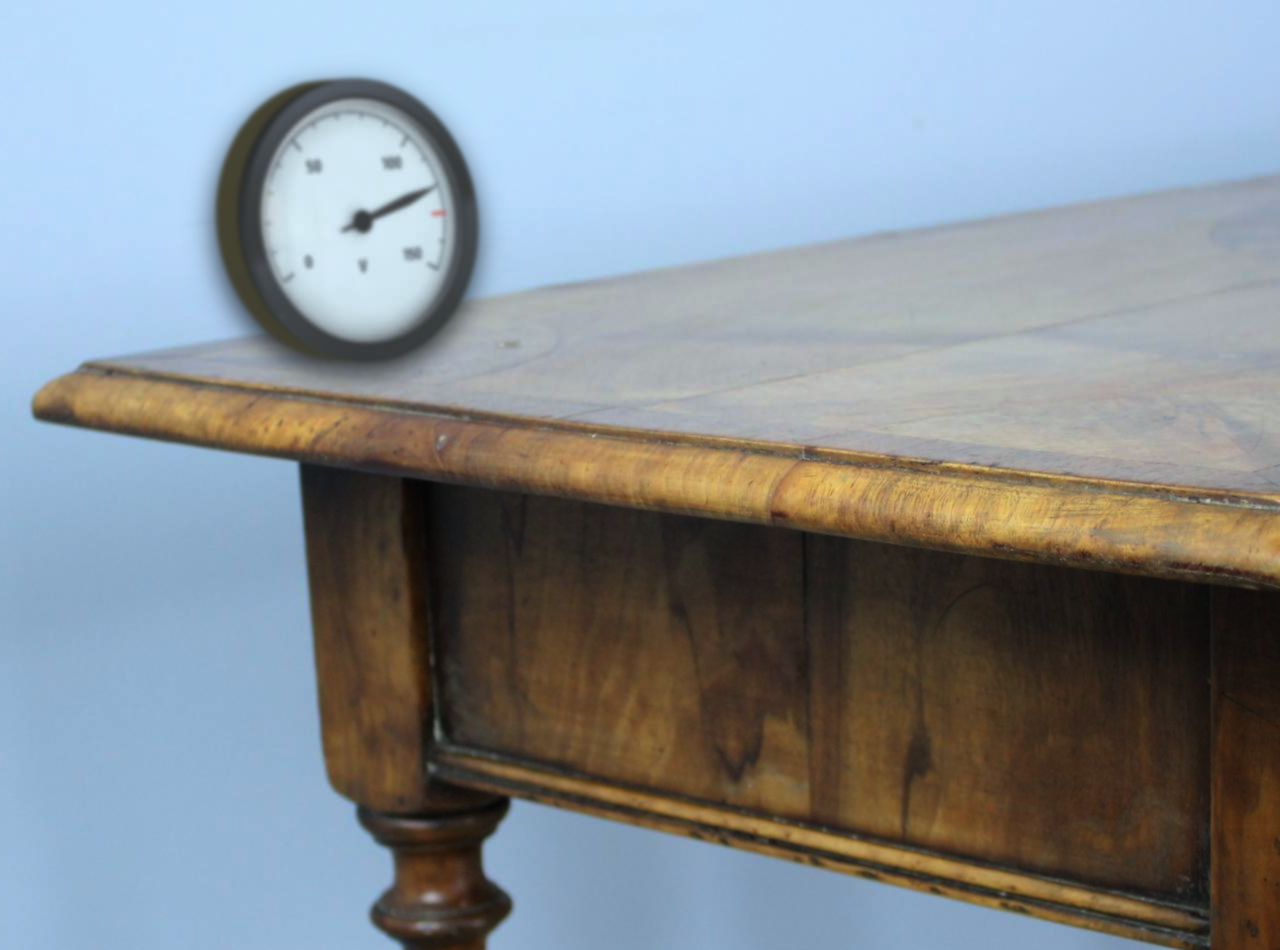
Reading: {"value": 120, "unit": "V"}
